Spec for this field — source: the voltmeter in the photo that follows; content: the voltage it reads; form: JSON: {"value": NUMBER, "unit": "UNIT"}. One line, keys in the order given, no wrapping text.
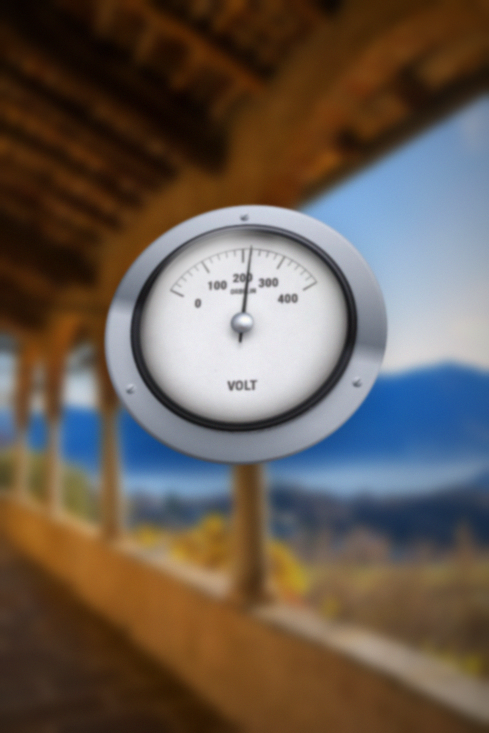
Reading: {"value": 220, "unit": "V"}
